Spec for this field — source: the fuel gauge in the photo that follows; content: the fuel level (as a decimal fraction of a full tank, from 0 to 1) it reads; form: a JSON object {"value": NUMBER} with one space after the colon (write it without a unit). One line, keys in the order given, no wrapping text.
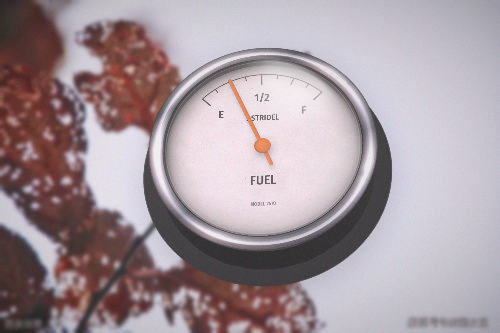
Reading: {"value": 0.25}
